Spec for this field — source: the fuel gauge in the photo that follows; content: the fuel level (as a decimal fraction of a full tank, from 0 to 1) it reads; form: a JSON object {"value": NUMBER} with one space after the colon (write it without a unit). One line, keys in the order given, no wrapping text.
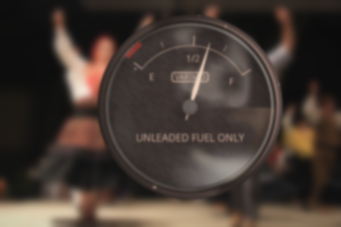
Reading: {"value": 0.625}
